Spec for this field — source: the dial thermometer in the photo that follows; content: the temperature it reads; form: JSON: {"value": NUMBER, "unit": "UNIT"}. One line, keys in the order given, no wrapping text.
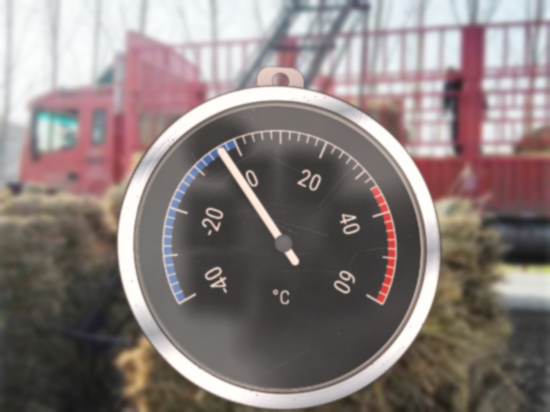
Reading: {"value": -4, "unit": "°C"}
